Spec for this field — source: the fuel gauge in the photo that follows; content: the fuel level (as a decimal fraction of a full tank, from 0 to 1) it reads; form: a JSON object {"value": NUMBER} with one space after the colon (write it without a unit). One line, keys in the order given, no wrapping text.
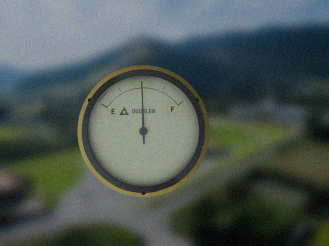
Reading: {"value": 0.5}
